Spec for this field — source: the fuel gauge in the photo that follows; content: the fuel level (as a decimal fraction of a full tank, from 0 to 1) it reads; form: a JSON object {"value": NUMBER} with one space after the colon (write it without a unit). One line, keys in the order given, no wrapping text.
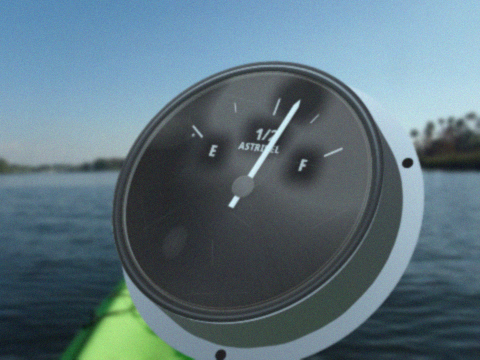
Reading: {"value": 0.625}
